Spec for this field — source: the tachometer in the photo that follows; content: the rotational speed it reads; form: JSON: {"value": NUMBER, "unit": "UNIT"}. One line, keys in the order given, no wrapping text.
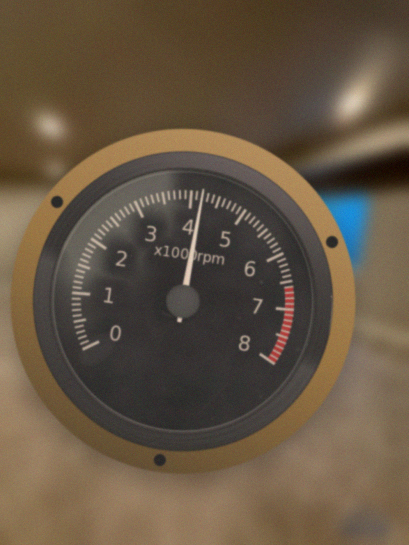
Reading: {"value": 4200, "unit": "rpm"}
